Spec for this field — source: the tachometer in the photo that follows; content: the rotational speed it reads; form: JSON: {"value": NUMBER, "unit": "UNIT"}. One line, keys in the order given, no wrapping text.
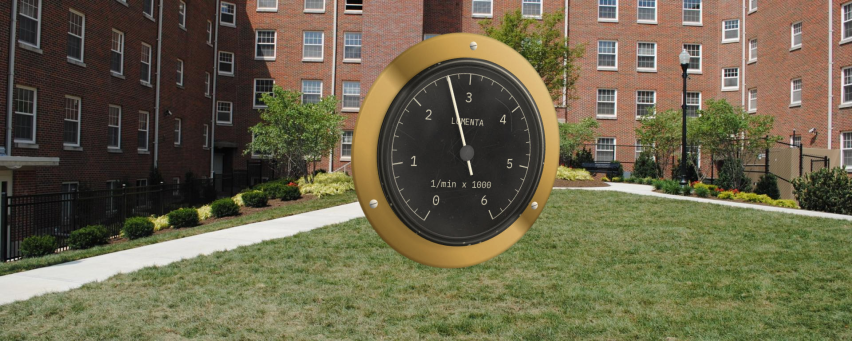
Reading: {"value": 2600, "unit": "rpm"}
